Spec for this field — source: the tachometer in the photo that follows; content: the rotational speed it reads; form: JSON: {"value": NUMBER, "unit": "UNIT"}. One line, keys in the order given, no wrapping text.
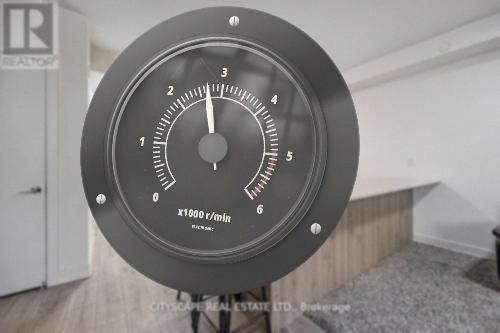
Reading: {"value": 2700, "unit": "rpm"}
